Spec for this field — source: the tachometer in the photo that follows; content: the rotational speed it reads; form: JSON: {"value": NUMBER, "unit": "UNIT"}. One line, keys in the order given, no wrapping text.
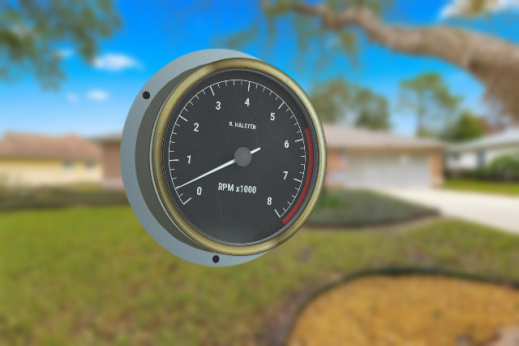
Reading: {"value": 400, "unit": "rpm"}
